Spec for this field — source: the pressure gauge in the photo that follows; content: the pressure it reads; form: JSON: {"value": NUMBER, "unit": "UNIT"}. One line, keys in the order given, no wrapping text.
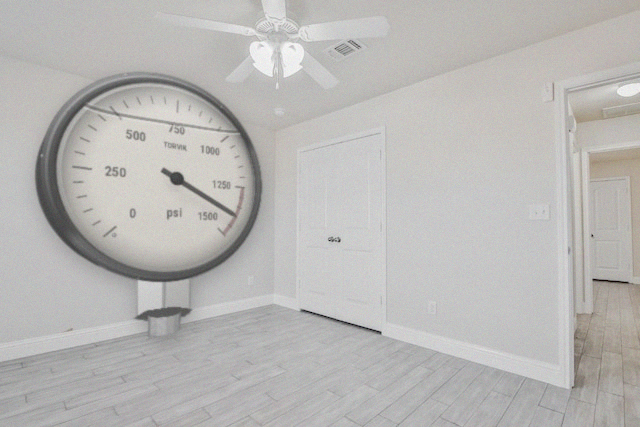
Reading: {"value": 1400, "unit": "psi"}
